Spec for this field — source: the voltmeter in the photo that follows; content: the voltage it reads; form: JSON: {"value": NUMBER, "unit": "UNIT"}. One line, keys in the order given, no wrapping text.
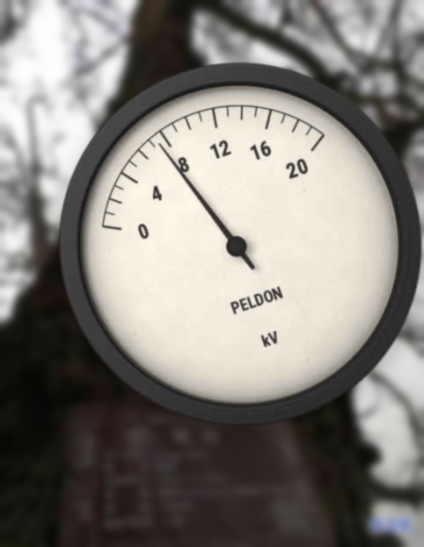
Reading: {"value": 7.5, "unit": "kV"}
